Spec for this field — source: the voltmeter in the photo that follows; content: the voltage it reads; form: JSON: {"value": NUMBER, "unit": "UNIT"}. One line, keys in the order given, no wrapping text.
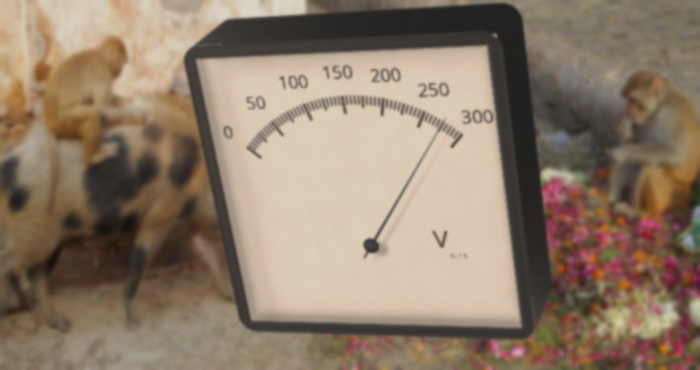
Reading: {"value": 275, "unit": "V"}
